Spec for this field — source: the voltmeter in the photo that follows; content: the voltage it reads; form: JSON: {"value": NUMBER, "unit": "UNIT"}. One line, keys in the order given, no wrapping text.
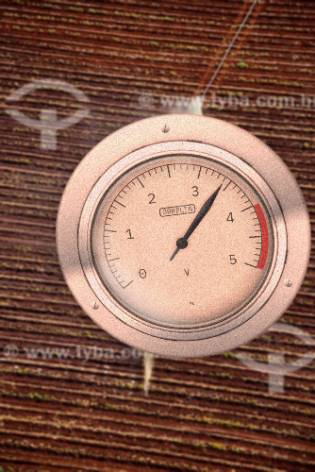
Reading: {"value": 3.4, "unit": "V"}
